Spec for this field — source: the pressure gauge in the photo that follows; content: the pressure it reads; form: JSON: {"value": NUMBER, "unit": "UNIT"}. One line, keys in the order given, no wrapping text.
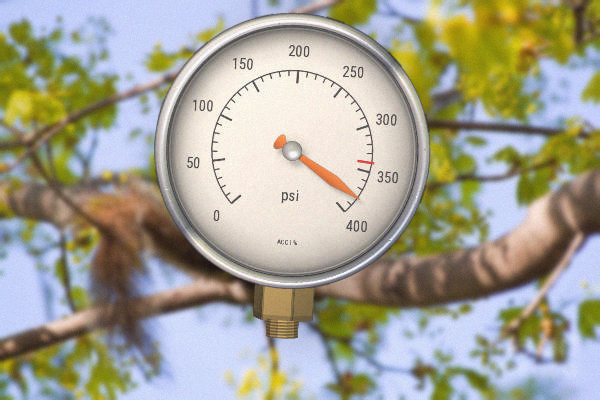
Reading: {"value": 380, "unit": "psi"}
